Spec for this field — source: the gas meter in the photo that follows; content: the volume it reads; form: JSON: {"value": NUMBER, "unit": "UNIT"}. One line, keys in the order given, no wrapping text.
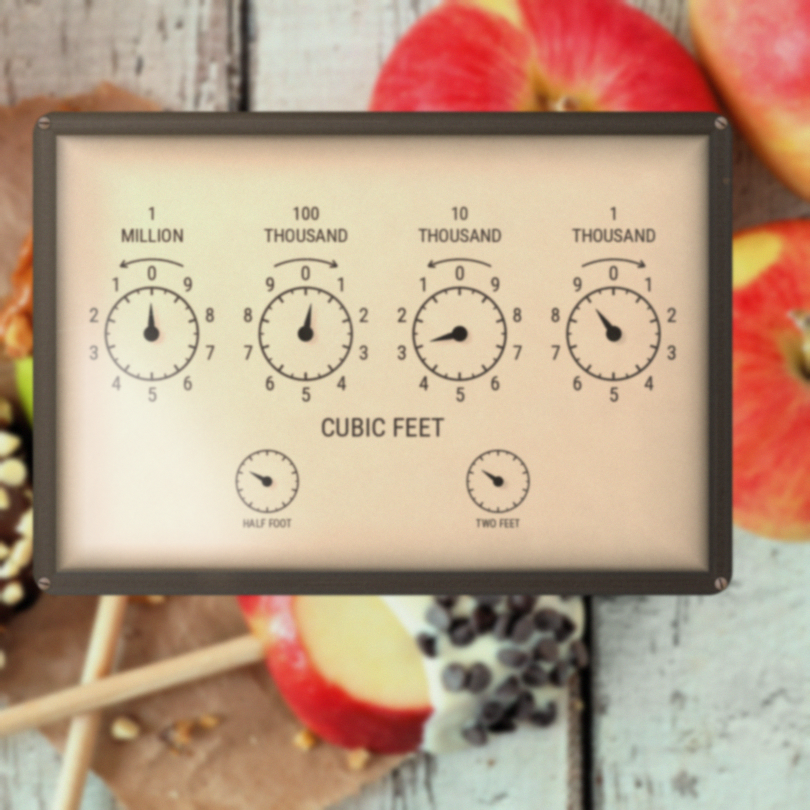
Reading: {"value": 2900, "unit": "ft³"}
